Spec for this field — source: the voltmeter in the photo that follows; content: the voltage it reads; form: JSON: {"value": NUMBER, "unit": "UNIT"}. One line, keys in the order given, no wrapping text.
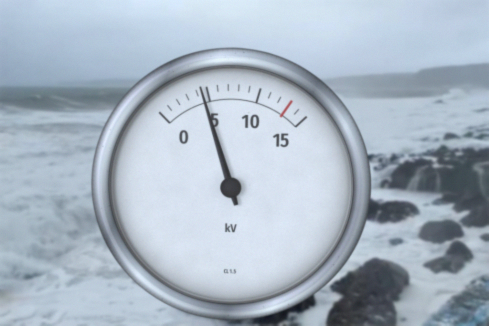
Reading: {"value": 4.5, "unit": "kV"}
